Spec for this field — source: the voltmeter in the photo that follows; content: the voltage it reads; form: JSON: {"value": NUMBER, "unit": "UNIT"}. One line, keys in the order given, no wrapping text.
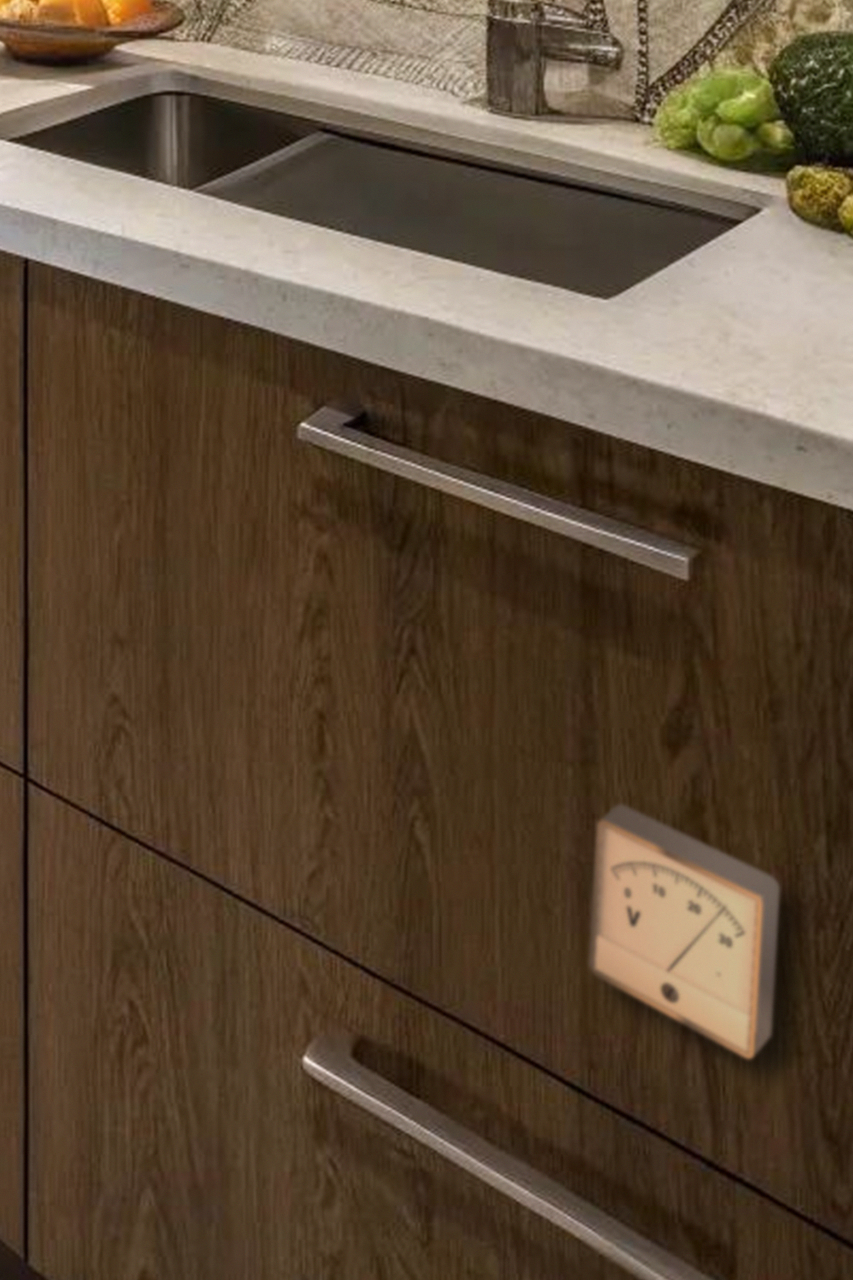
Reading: {"value": 25, "unit": "V"}
